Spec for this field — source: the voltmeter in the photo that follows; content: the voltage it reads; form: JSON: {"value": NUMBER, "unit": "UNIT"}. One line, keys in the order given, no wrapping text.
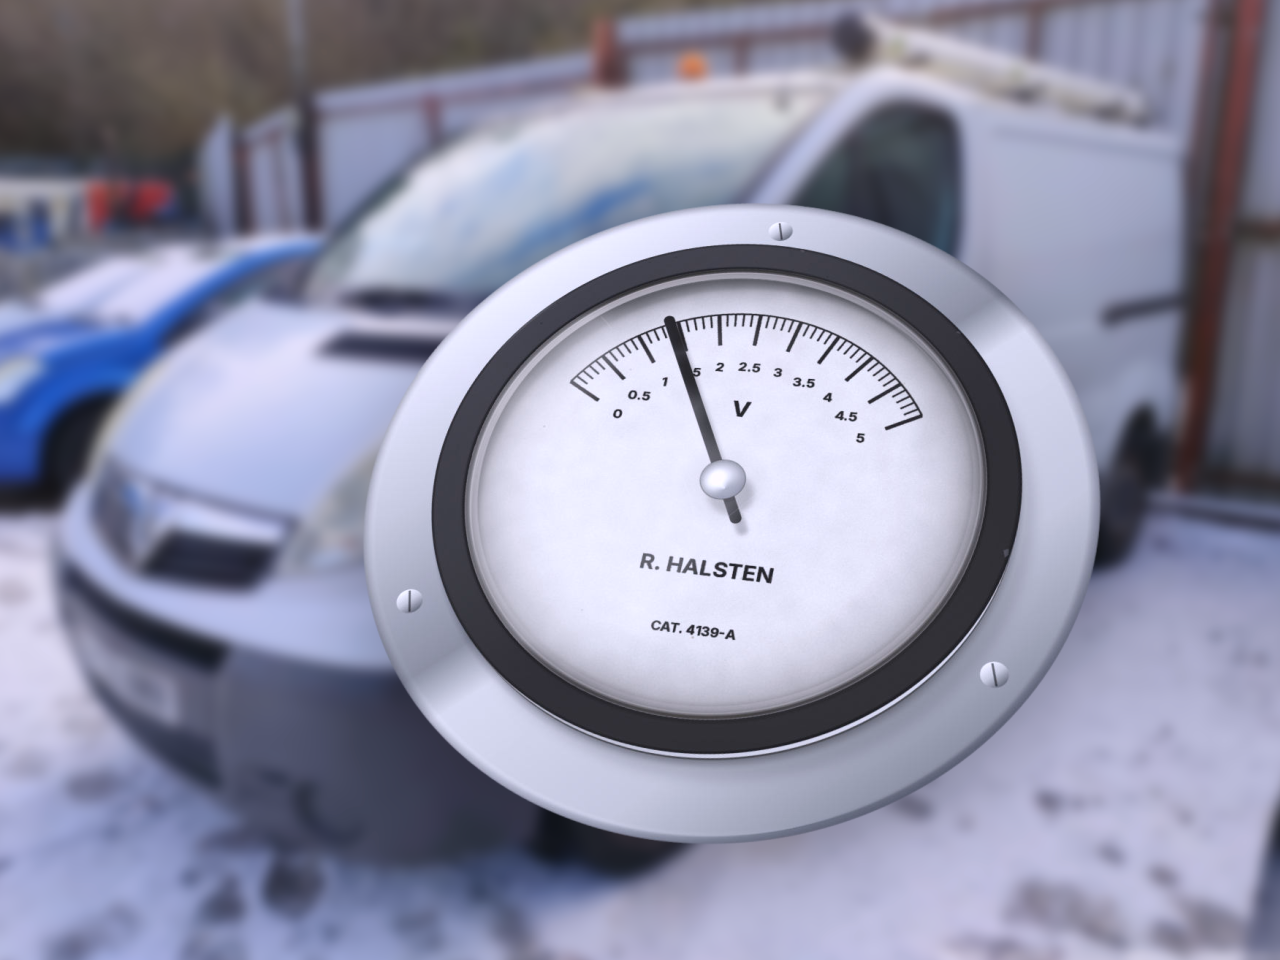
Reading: {"value": 1.4, "unit": "V"}
